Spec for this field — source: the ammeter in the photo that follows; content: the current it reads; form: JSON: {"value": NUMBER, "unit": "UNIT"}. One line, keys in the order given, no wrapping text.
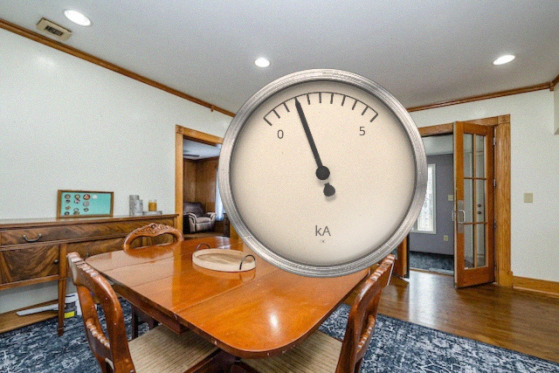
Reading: {"value": 1.5, "unit": "kA"}
